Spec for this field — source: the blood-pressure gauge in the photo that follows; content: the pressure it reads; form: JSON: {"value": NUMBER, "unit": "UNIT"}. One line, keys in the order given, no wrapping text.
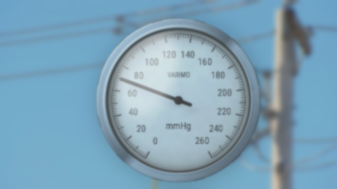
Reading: {"value": 70, "unit": "mmHg"}
